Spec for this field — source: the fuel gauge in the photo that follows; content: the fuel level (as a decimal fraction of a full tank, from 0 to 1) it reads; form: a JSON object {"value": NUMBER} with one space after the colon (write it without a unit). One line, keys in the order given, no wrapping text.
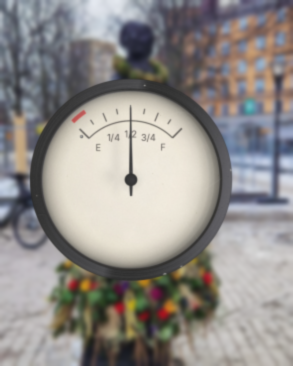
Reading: {"value": 0.5}
